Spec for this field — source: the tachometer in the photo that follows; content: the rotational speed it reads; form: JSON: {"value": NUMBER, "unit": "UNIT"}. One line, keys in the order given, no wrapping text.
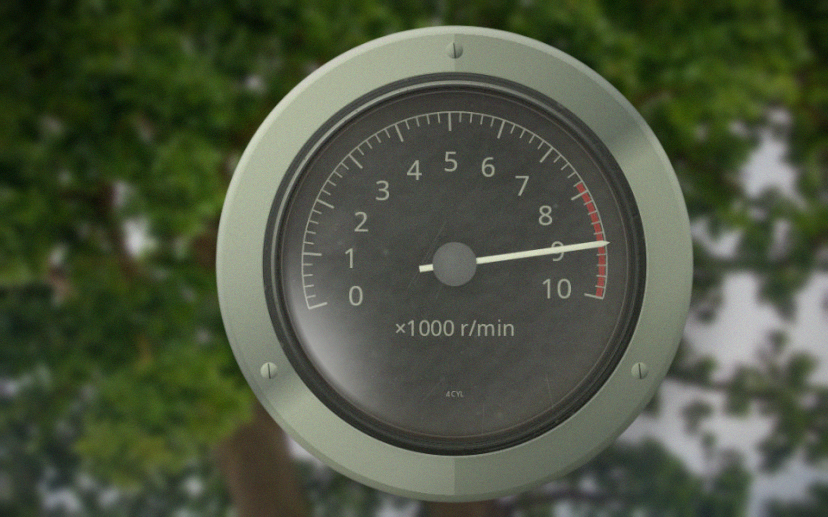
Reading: {"value": 9000, "unit": "rpm"}
